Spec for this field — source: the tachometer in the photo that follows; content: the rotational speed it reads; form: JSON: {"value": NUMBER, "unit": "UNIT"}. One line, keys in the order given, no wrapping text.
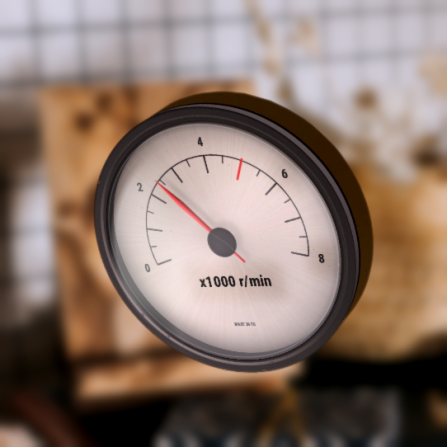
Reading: {"value": 2500, "unit": "rpm"}
